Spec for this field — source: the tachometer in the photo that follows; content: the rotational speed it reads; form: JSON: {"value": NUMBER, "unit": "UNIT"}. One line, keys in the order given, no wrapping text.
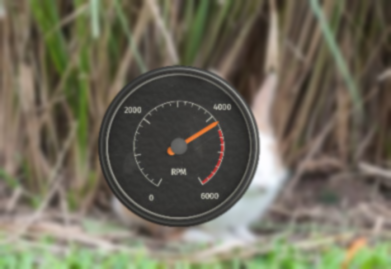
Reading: {"value": 4200, "unit": "rpm"}
